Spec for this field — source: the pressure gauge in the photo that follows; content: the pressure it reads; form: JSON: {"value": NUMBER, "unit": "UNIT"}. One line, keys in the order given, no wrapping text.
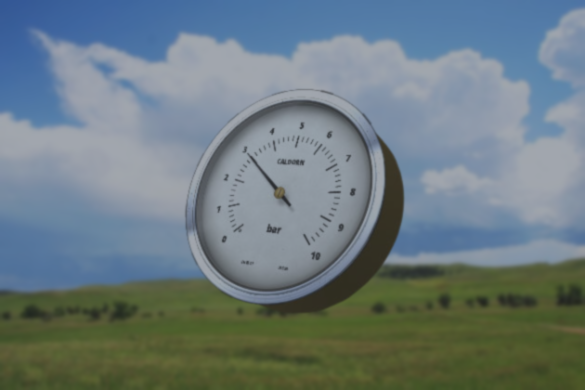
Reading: {"value": 3, "unit": "bar"}
